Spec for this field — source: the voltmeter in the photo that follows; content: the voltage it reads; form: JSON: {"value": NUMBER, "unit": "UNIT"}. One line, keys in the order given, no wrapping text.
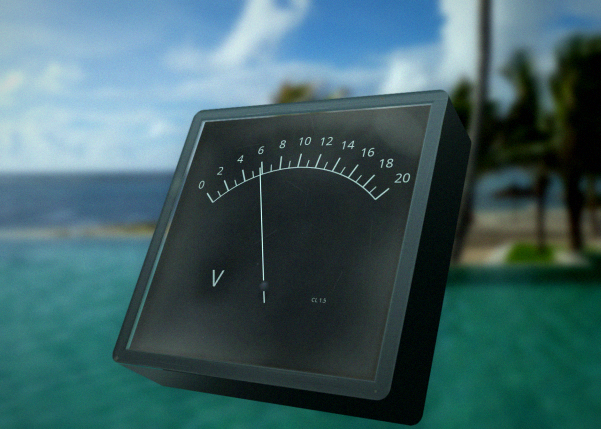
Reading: {"value": 6, "unit": "V"}
